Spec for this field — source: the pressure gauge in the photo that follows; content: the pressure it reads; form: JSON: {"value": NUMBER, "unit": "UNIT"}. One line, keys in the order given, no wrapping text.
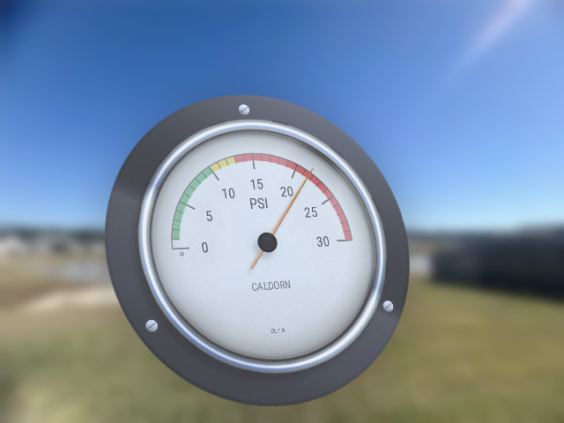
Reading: {"value": 21.5, "unit": "psi"}
